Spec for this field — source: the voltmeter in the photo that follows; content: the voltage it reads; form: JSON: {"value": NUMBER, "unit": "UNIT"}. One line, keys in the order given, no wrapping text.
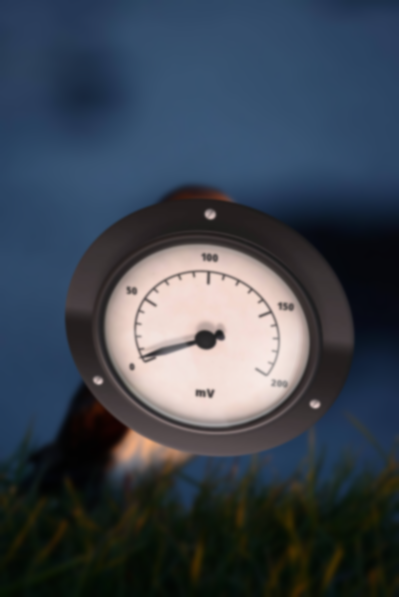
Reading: {"value": 5, "unit": "mV"}
